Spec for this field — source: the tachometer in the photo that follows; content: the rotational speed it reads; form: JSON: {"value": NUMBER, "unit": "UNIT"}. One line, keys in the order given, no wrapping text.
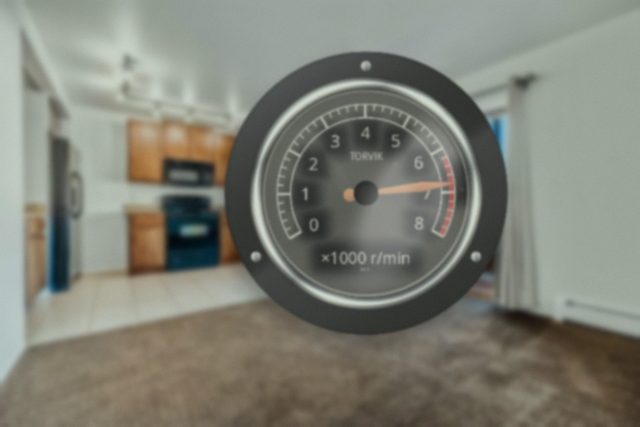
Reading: {"value": 6800, "unit": "rpm"}
